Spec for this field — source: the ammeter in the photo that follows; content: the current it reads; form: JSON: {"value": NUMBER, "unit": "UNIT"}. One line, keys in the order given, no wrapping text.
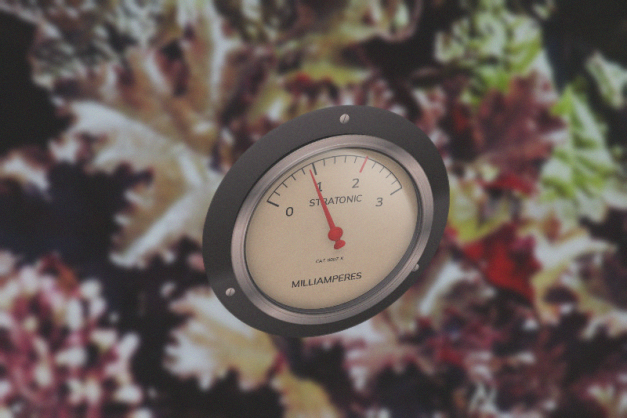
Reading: {"value": 0.9, "unit": "mA"}
